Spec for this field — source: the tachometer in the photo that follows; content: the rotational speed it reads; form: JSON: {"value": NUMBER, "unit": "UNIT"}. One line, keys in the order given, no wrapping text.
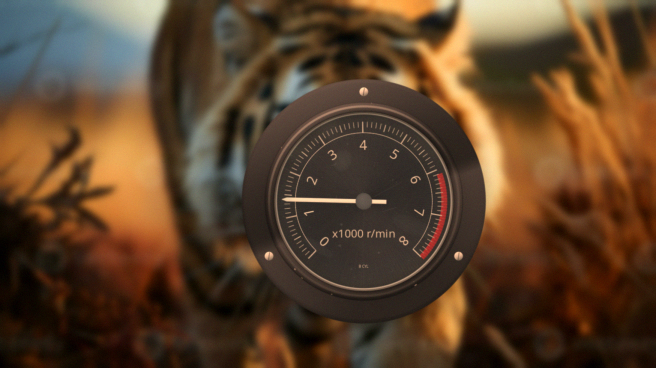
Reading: {"value": 1400, "unit": "rpm"}
